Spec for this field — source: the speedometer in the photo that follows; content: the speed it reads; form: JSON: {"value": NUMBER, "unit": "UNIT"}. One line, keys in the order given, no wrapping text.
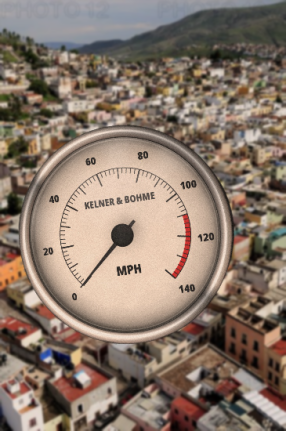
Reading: {"value": 0, "unit": "mph"}
